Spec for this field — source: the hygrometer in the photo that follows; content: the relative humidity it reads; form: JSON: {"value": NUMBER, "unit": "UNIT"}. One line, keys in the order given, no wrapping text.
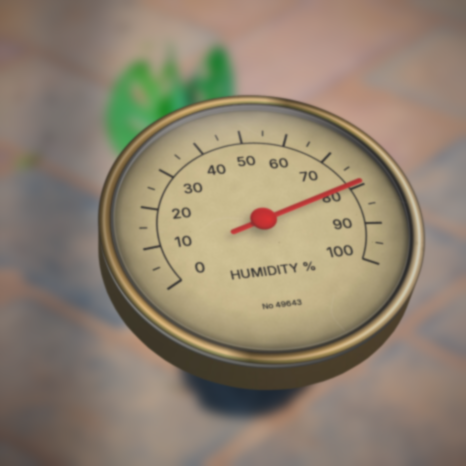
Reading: {"value": 80, "unit": "%"}
